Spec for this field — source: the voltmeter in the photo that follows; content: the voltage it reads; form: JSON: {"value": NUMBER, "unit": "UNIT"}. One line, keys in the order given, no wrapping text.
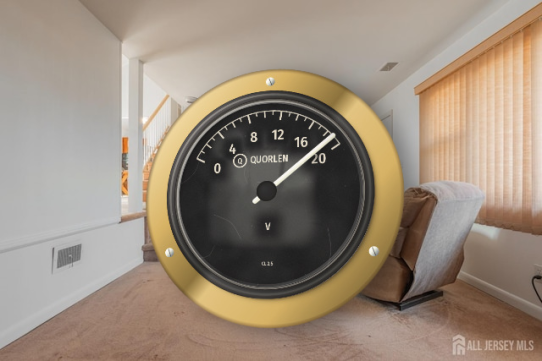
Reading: {"value": 19, "unit": "V"}
